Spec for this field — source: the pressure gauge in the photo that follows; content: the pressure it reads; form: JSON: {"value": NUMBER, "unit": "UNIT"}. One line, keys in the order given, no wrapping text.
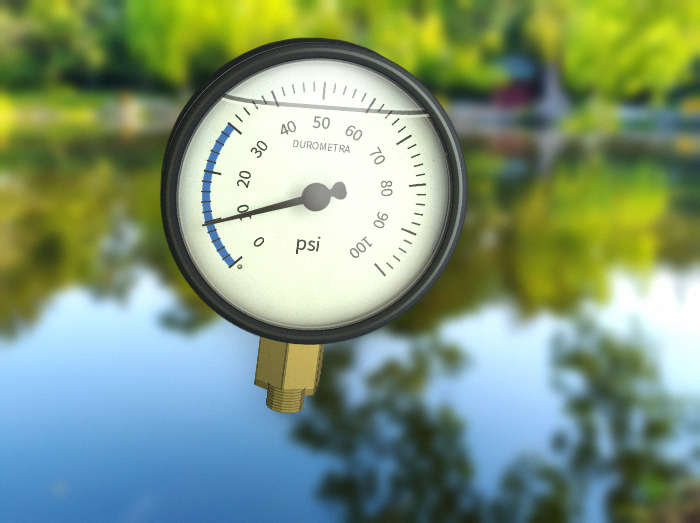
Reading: {"value": 10, "unit": "psi"}
